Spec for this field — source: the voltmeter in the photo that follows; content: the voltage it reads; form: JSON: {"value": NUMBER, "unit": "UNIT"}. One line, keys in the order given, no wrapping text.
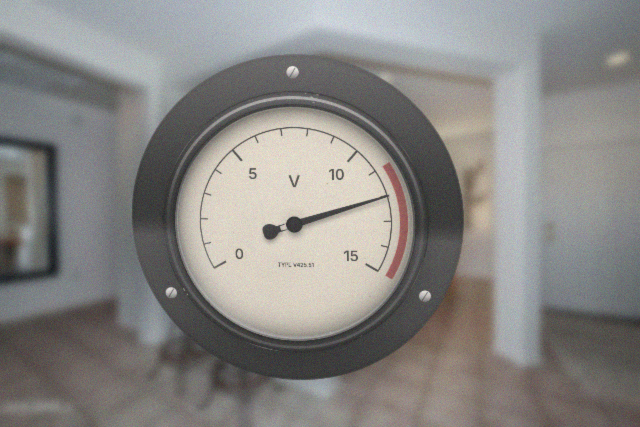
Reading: {"value": 12, "unit": "V"}
